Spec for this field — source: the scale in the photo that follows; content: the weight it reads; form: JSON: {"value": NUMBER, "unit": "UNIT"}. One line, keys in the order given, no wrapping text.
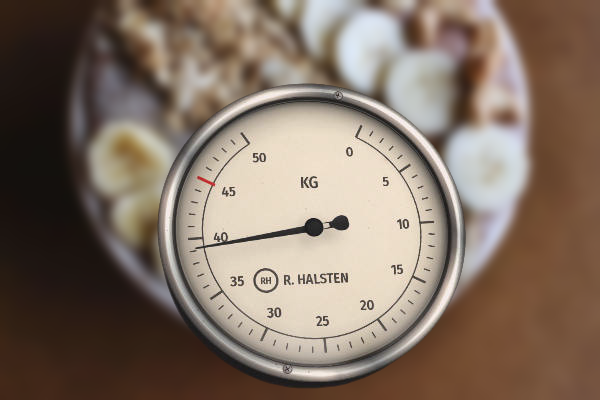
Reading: {"value": 39, "unit": "kg"}
